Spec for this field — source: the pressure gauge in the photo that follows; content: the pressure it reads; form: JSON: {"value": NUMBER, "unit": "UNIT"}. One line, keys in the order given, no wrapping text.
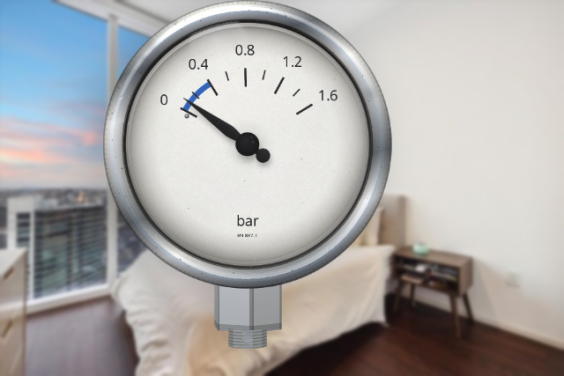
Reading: {"value": 0.1, "unit": "bar"}
